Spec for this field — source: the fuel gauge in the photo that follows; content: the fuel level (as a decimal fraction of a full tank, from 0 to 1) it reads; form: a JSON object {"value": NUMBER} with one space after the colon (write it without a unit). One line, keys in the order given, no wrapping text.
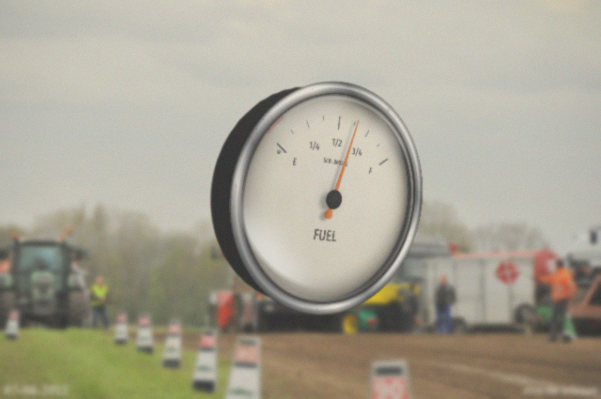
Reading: {"value": 0.625}
